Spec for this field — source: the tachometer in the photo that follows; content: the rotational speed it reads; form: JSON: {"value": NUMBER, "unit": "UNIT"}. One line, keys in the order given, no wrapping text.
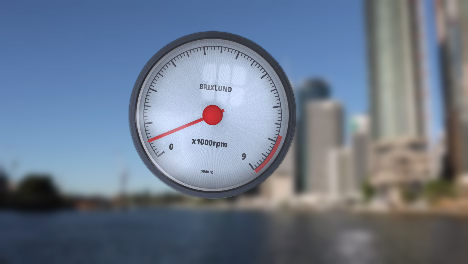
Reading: {"value": 500, "unit": "rpm"}
